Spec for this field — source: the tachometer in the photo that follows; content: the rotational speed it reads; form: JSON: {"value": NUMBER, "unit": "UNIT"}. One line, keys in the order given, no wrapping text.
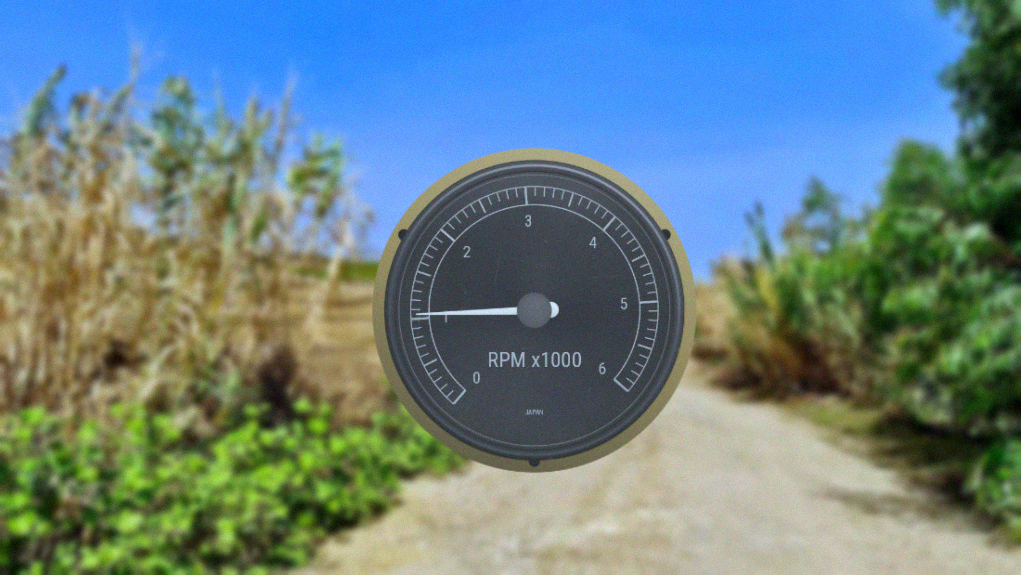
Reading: {"value": 1050, "unit": "rpm"}
